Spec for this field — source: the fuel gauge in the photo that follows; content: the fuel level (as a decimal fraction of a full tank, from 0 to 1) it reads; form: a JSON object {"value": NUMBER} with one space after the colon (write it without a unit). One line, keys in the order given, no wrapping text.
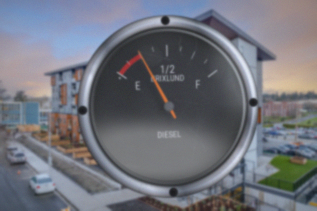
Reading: {"value": 0.25}
